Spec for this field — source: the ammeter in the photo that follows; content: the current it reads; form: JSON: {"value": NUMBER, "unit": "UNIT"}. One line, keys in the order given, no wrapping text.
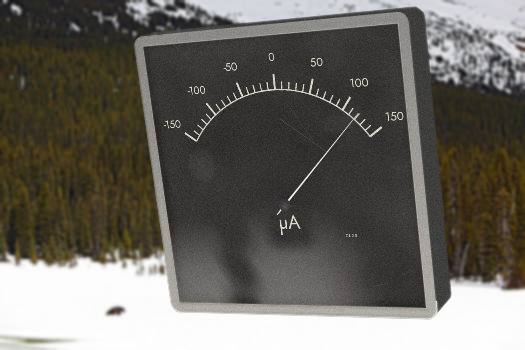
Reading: {"value": 120, "unit": "µA"}
